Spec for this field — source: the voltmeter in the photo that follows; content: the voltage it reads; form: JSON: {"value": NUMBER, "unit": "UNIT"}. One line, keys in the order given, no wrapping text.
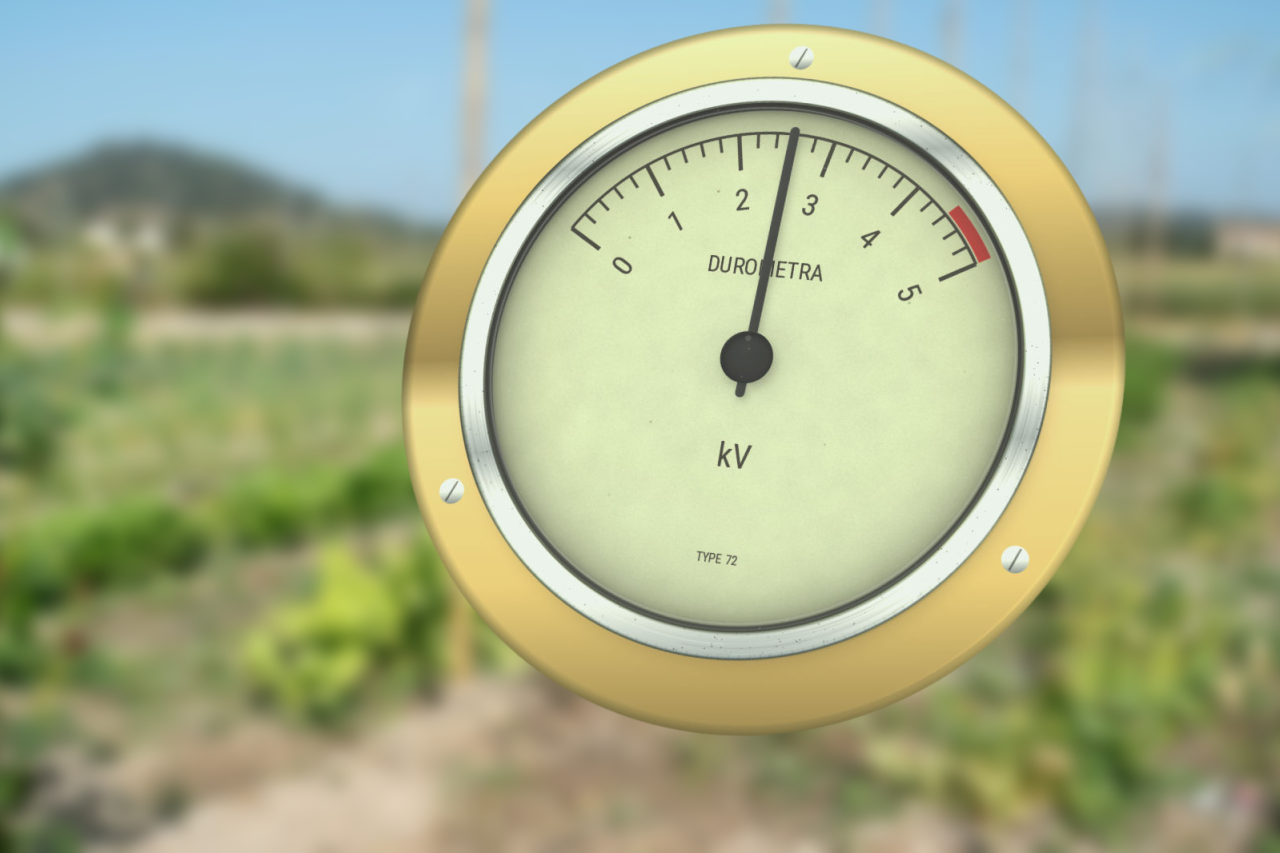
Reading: {"value": 2.6, "unit": "kV"}
